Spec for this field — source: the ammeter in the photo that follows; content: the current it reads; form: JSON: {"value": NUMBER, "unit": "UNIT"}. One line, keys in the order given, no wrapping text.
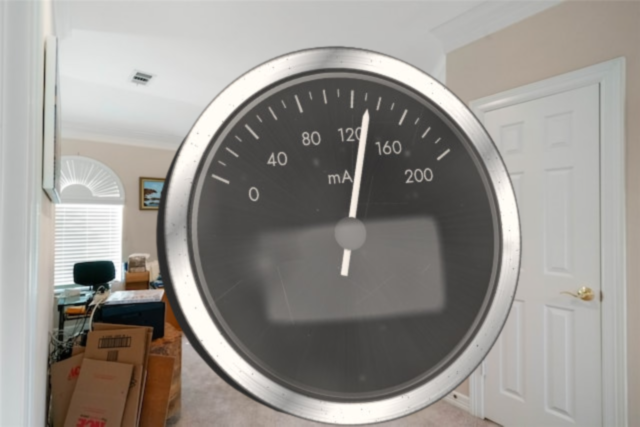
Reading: {"value": 130, "unit": "mA"}
